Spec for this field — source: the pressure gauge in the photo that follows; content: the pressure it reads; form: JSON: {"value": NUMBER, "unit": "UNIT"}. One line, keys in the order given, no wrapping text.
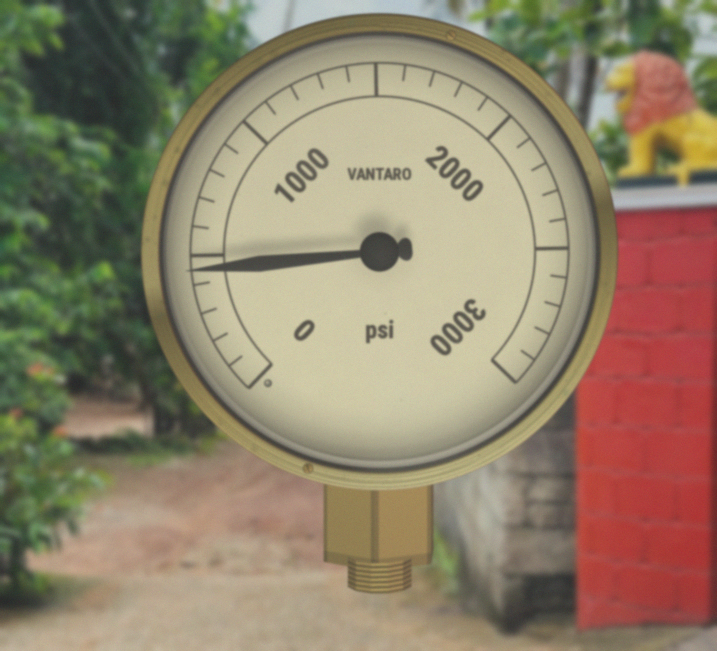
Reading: {"value": 450, "unit": "psi"}
